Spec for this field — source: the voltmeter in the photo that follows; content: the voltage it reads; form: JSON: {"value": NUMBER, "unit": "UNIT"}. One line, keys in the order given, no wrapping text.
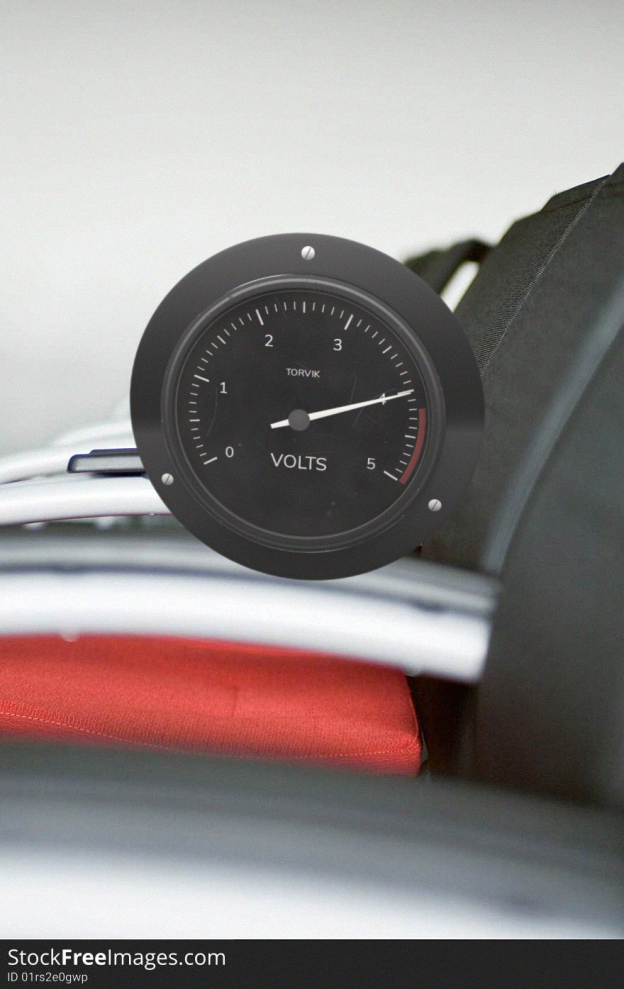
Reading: {"value": 4, "unit": "V"}
